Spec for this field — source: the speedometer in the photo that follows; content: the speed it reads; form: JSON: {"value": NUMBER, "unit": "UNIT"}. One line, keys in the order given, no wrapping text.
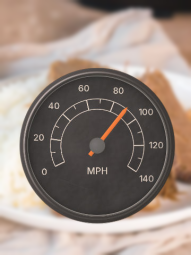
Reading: {"value": 90, "unit": "mph"}
